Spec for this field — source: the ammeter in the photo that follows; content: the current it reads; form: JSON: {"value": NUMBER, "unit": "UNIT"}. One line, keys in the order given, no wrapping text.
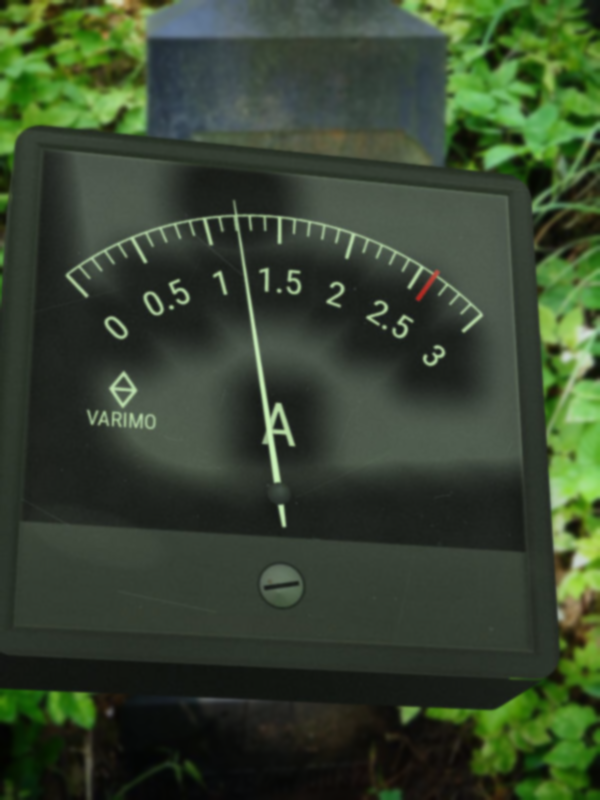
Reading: {"value": 1.2, "unit": "A"}
